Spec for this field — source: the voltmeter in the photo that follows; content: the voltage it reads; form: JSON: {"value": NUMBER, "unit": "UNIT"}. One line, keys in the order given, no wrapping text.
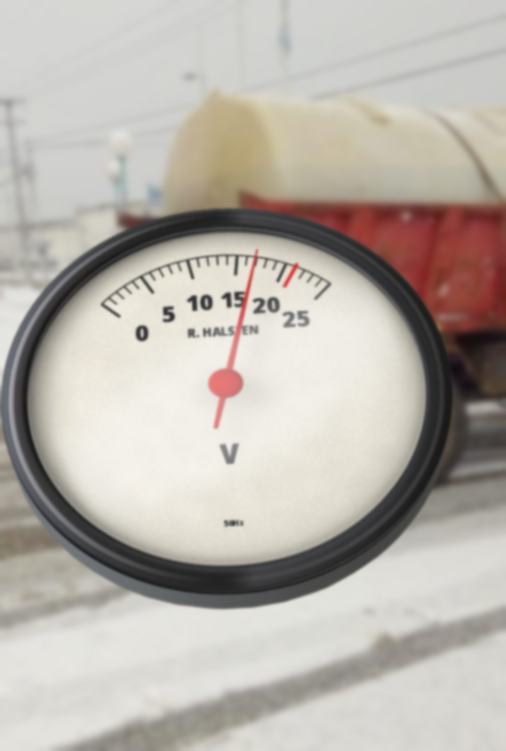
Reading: {"value": 17, "unit": "V"}
